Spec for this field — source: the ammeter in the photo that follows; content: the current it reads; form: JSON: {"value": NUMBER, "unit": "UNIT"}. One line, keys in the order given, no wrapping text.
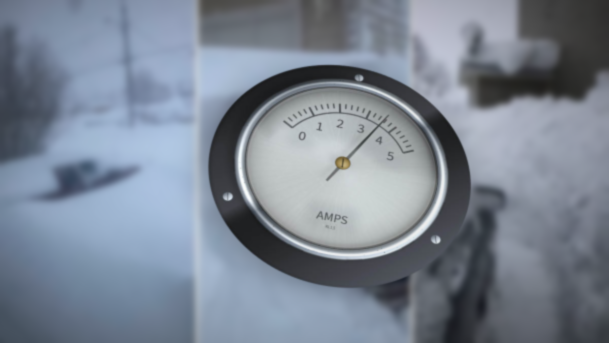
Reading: {"value": 3.6, "unit": "A"}
